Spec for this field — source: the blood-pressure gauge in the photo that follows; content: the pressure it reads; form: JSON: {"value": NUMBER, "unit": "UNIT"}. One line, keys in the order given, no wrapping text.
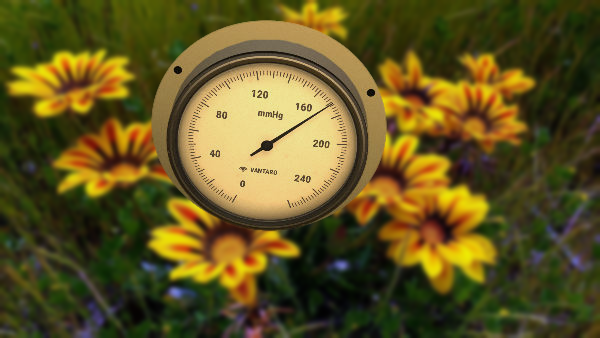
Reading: {"value": 170, "unit": "mmHg"}
